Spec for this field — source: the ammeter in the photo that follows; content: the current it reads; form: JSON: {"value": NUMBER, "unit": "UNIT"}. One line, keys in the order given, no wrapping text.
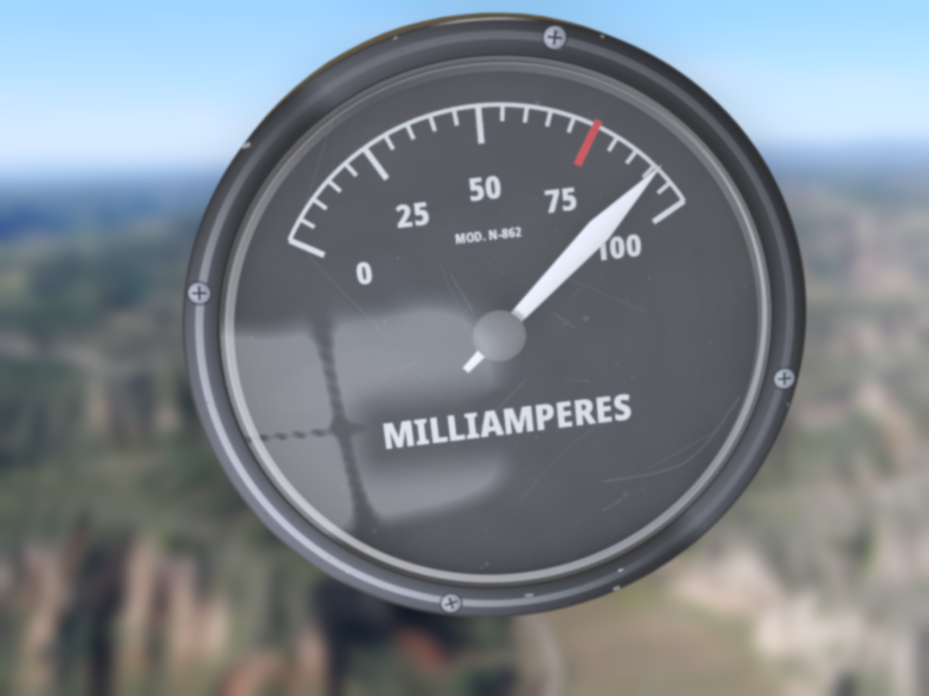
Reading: {"value": 90, "unit": "mA"}
